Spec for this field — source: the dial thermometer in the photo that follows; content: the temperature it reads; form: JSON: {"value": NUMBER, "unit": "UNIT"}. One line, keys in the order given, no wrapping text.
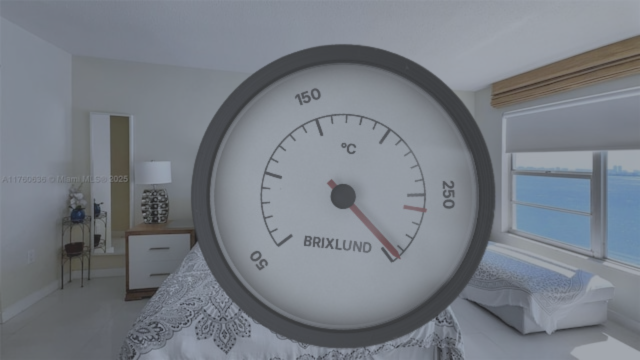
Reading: {"value": 295, "unit": "°C"}
